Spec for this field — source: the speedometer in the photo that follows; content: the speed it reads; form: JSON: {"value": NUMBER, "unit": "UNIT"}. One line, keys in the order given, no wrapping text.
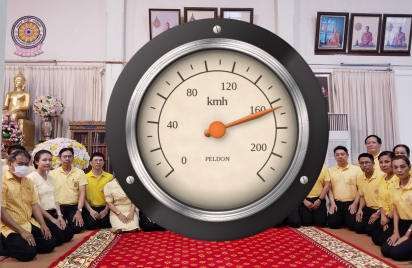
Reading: {"value": 165, "unit": "km/h"}
